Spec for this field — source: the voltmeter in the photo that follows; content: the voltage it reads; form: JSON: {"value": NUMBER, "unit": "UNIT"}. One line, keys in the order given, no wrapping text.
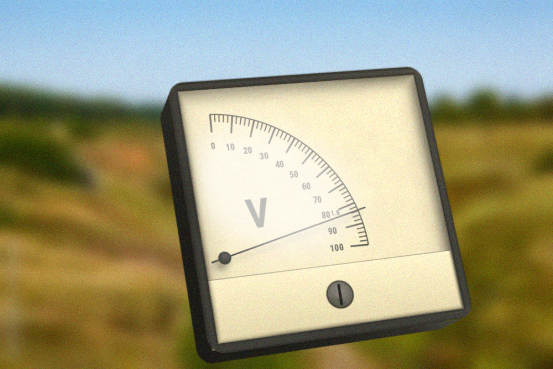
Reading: {"value": 84, "unit": "V"}
